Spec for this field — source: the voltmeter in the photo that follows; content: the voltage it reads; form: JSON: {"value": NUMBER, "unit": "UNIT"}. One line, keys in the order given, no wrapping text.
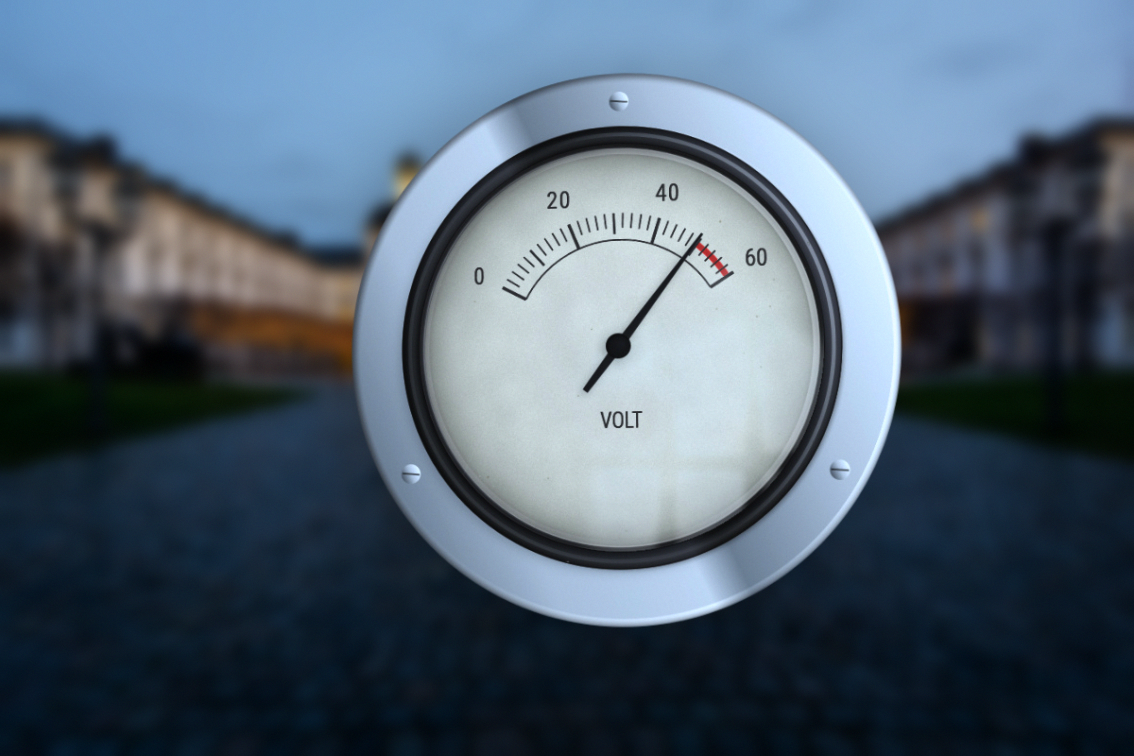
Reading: {"value": 50, "unit": "V"}
